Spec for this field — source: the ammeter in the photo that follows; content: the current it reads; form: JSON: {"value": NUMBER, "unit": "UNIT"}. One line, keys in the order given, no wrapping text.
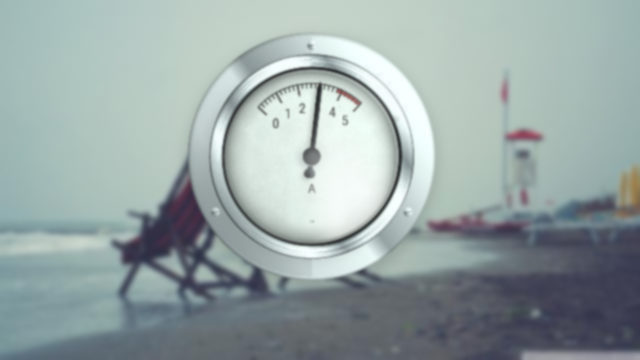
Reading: {"value": 3, "unit": "A"}
